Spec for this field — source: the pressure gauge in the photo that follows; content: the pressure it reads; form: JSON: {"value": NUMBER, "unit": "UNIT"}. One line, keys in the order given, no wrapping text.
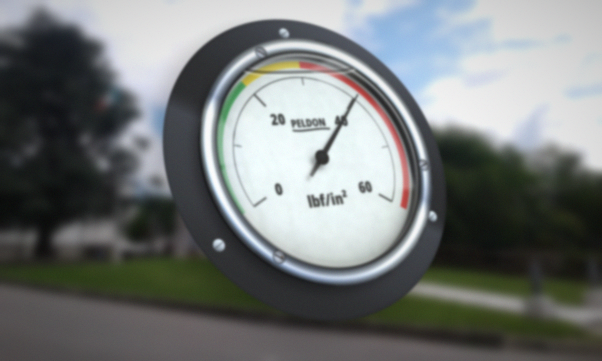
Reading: {"value": 40, "unit": "psi"}
